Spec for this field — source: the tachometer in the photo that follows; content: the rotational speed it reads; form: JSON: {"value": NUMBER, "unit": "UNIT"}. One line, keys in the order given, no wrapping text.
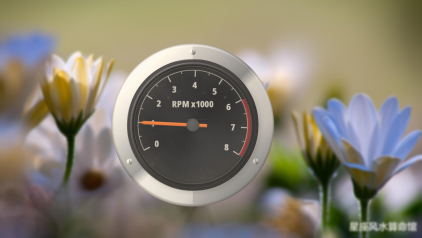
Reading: {"value": 1000, "unit": "rpm"}
